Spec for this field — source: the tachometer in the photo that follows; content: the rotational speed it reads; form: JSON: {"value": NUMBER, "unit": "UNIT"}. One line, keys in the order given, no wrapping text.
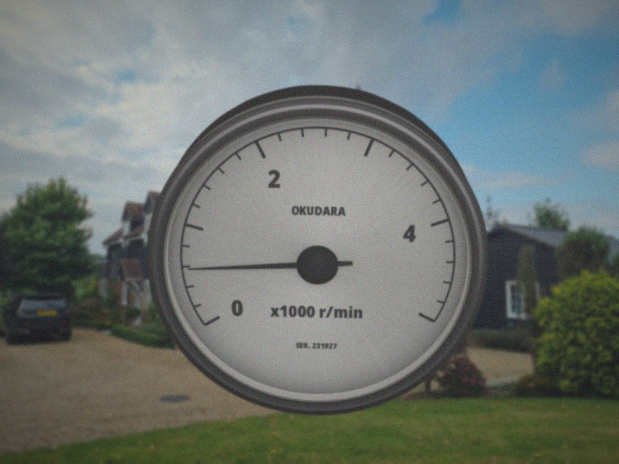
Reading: {"value": 600, "unit": "rpm"}
